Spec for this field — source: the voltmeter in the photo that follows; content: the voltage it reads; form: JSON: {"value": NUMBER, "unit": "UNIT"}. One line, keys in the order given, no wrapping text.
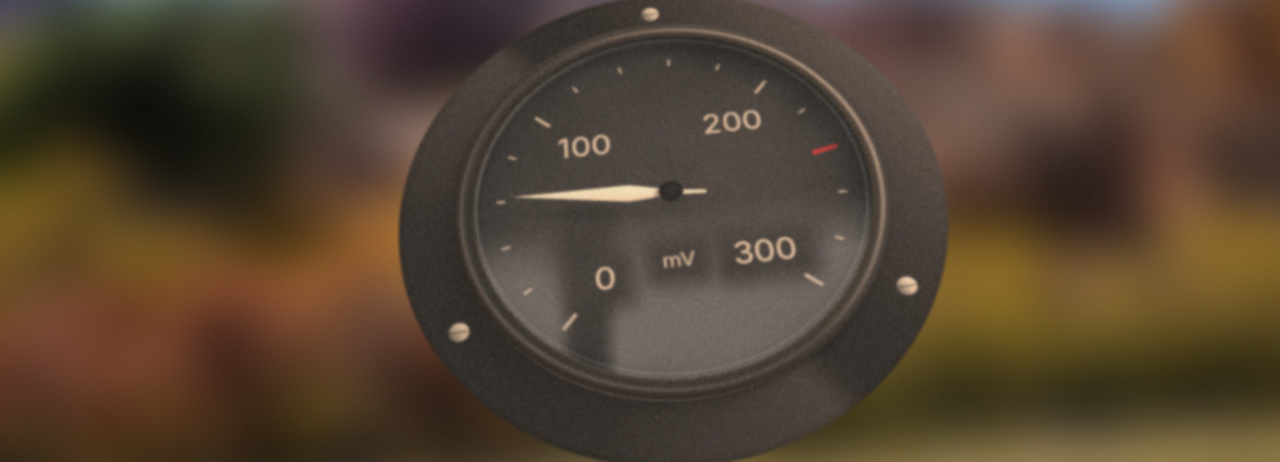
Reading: {"value": 60, "unit": "mV"}
